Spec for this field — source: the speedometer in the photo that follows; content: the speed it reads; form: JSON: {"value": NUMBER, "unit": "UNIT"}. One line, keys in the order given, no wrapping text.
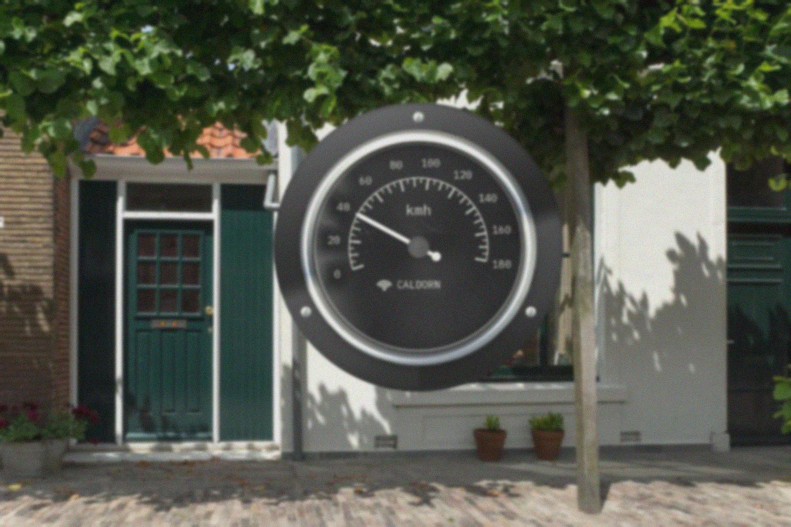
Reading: {"value": 40, "unit": "km/h"}
